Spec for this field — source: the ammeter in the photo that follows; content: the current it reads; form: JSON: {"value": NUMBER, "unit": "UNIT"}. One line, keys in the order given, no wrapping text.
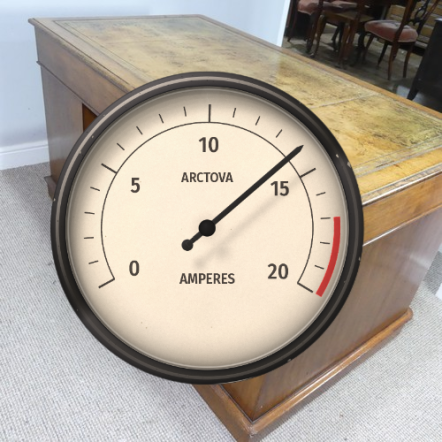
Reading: {"value": 14, "unit": "A"}
